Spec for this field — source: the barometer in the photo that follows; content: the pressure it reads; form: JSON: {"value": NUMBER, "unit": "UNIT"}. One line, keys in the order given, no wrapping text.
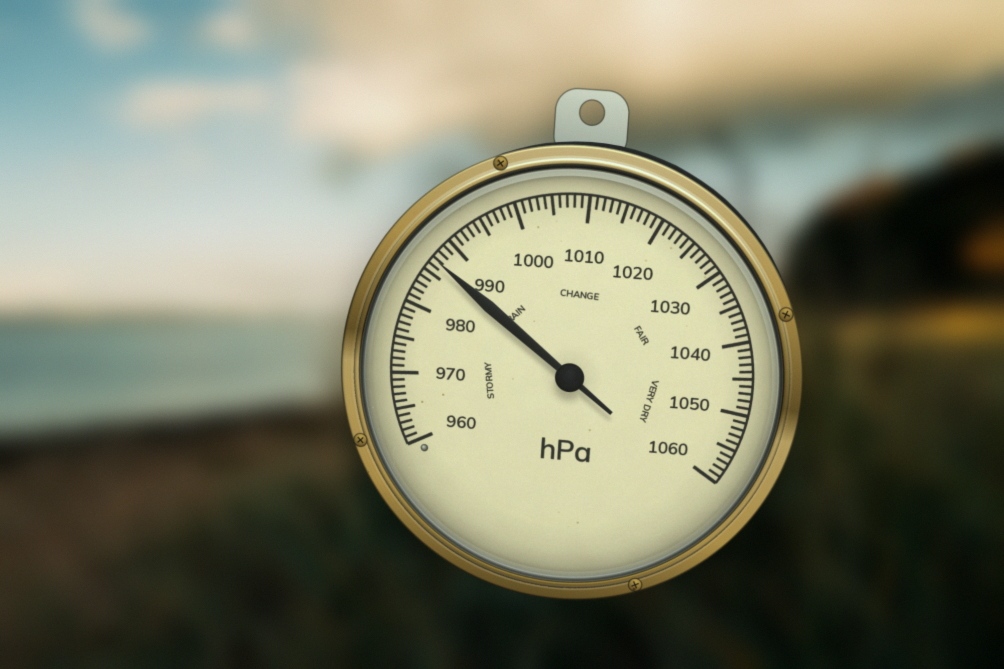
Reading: {"value": 987, "unit": "hPa"}
